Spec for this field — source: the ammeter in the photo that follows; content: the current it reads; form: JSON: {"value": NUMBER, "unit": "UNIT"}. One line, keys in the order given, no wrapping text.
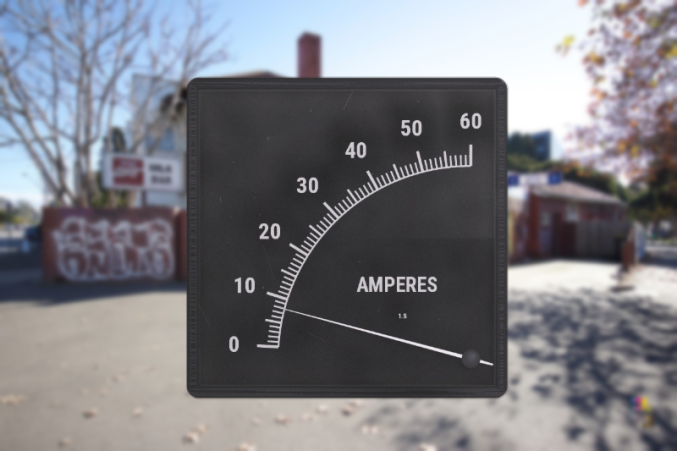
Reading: {"value": 8, "unit": "A"}
